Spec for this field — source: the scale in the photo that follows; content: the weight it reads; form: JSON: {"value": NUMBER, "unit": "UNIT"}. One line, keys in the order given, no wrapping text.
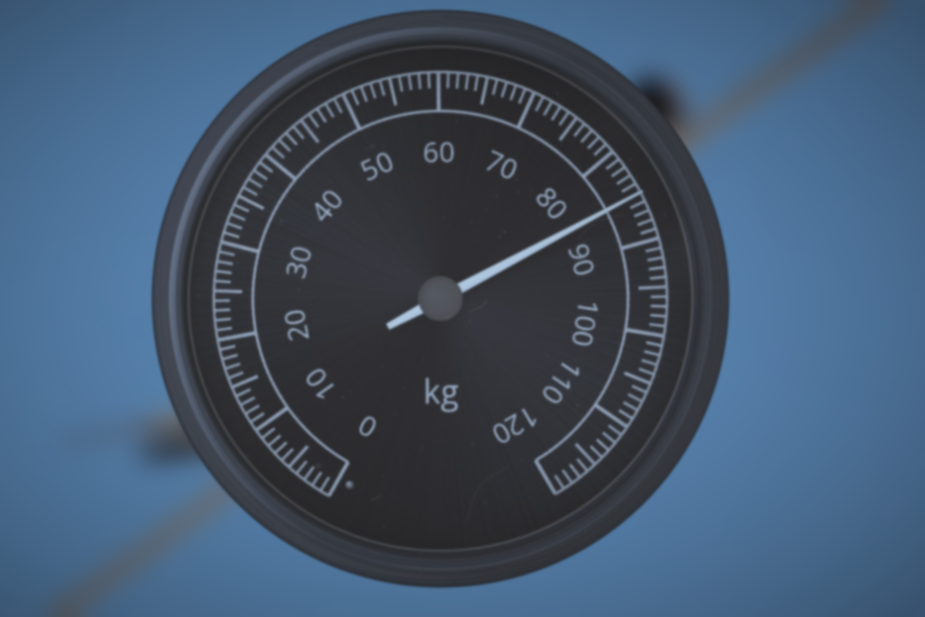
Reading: {"value": 85, "unit": "kg"}
